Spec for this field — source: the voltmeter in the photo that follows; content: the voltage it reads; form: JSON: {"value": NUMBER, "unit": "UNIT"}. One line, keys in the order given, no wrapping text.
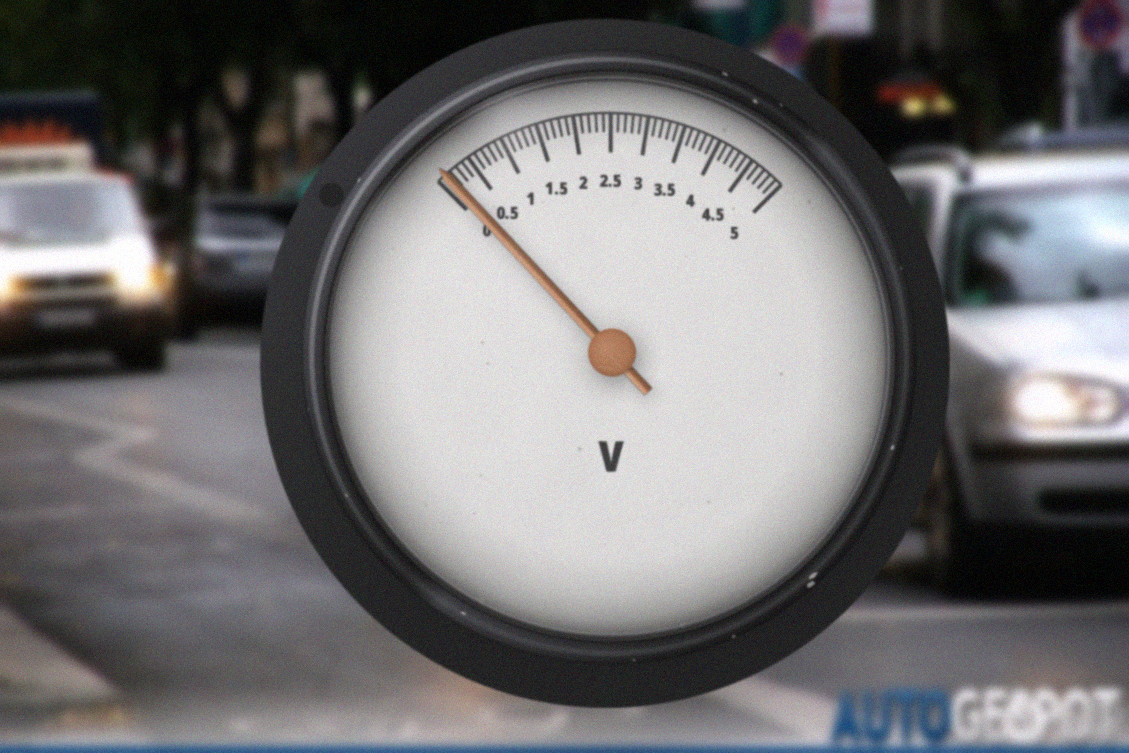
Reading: {"value": 0.1, "unit": "V"}
